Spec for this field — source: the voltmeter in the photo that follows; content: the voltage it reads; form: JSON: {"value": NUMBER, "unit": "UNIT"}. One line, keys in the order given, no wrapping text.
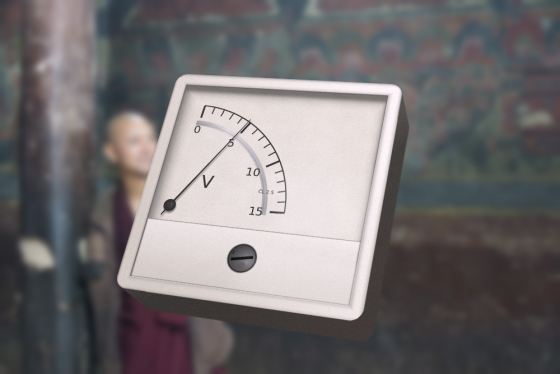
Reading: {"value": 5, "unit": "V"}
